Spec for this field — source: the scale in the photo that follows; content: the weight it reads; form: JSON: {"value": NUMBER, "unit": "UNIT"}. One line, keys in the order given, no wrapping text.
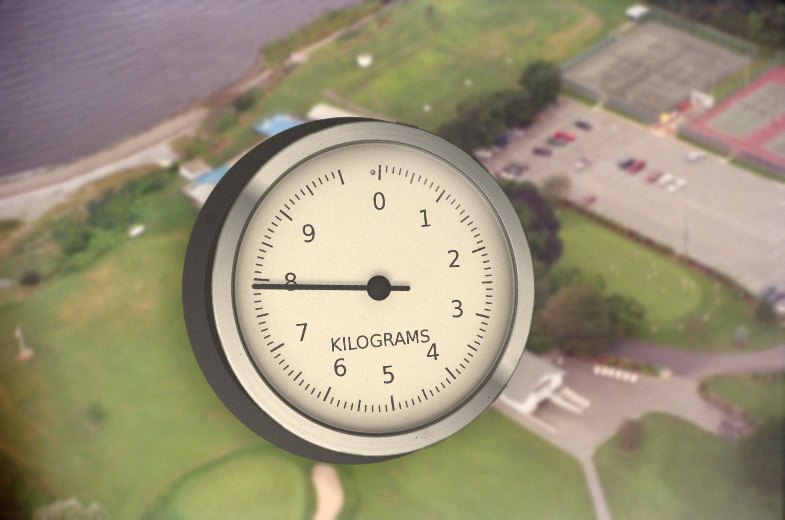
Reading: {"value": 7.9, "unit": "kg"}
